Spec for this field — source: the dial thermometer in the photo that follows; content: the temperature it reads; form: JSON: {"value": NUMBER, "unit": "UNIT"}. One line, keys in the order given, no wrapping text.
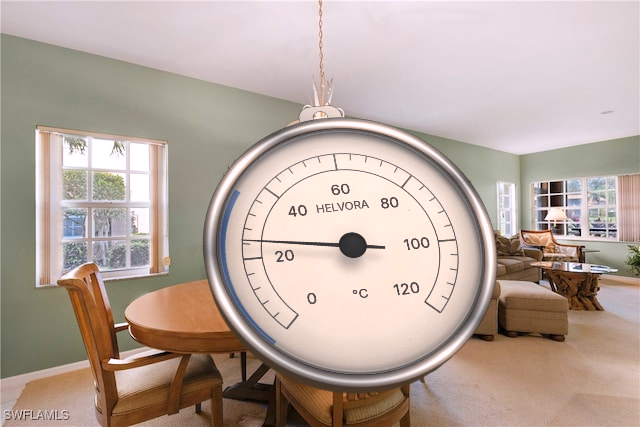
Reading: {"value": 24, "unit": "°C"}
